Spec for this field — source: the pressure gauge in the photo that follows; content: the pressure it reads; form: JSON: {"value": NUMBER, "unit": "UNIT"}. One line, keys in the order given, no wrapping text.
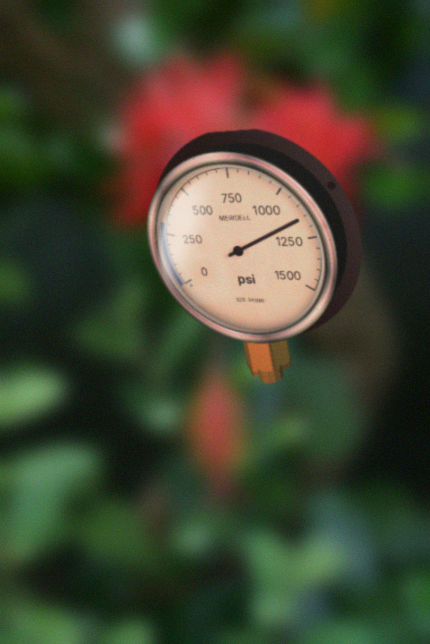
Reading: {"value": 1150, "unit": "psi"}
